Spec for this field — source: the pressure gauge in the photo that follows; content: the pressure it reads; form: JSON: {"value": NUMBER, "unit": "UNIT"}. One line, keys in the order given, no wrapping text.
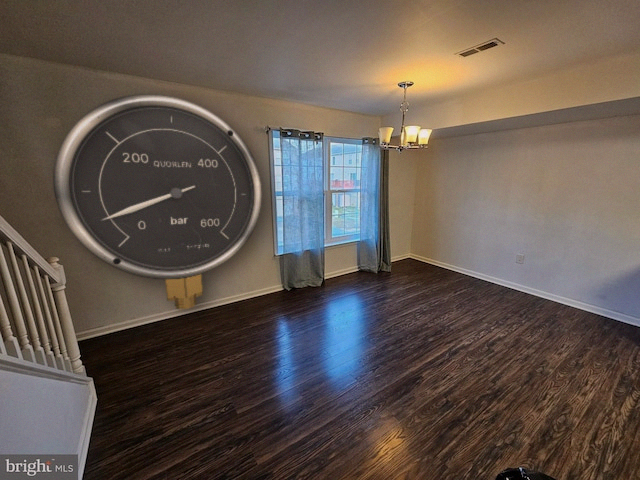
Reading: {"value": 50, "unit": "bar"}
